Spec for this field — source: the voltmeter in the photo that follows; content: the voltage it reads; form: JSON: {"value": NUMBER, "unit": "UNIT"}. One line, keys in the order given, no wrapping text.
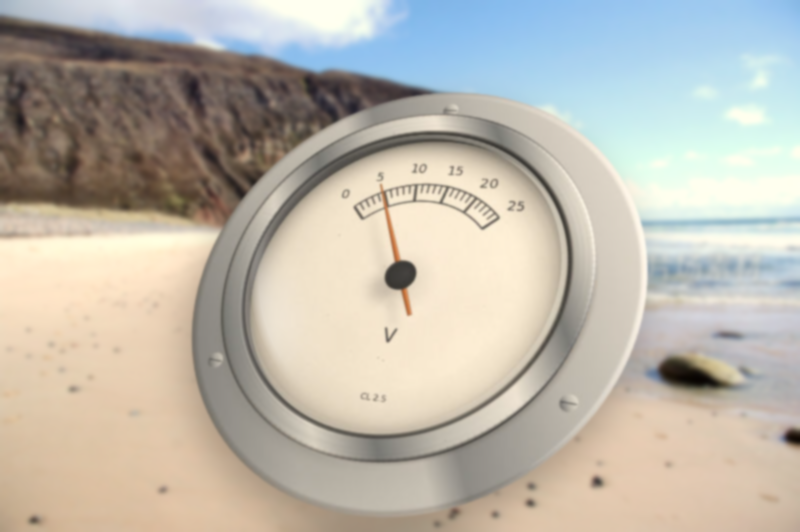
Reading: {"value": 5, "unit": "V"}
